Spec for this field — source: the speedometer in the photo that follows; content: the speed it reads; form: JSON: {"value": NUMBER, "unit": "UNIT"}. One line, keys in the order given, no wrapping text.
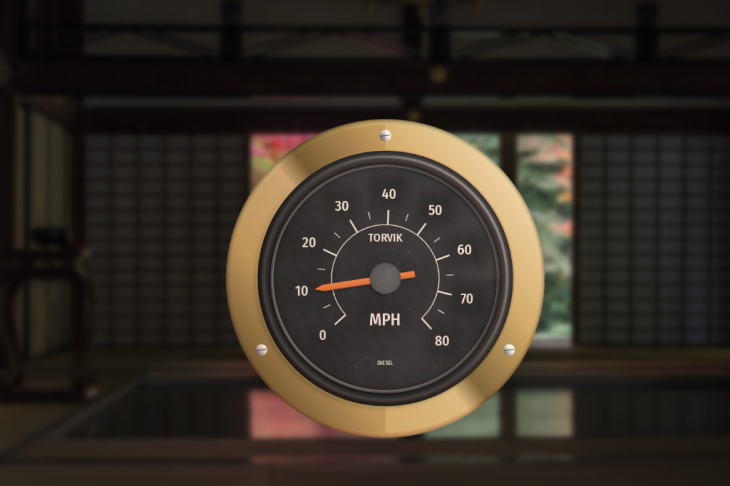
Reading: {"value": 10, "unit": "mph"}
